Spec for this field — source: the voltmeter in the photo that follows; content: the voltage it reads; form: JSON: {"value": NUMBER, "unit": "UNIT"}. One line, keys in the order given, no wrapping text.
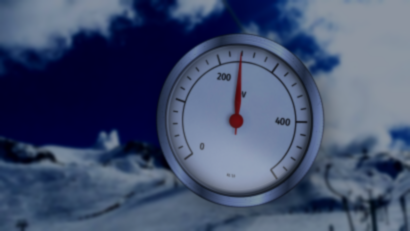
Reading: {"value": 240, "unit": "mV"}
